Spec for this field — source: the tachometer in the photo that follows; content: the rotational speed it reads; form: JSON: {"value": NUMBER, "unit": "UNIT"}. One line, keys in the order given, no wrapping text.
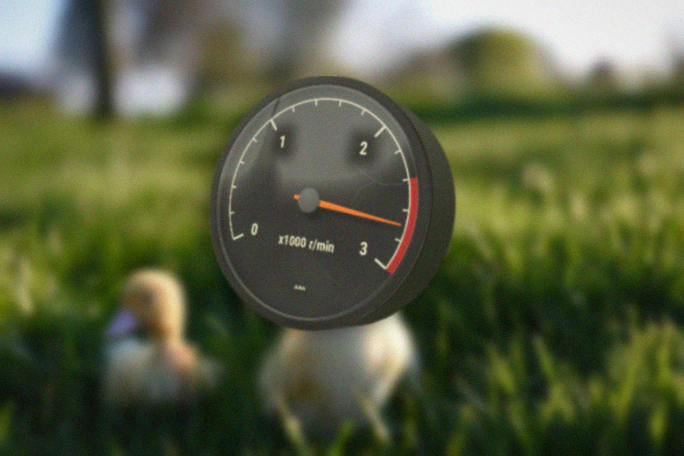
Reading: {"value": 2700, "unit": "rpm"}
